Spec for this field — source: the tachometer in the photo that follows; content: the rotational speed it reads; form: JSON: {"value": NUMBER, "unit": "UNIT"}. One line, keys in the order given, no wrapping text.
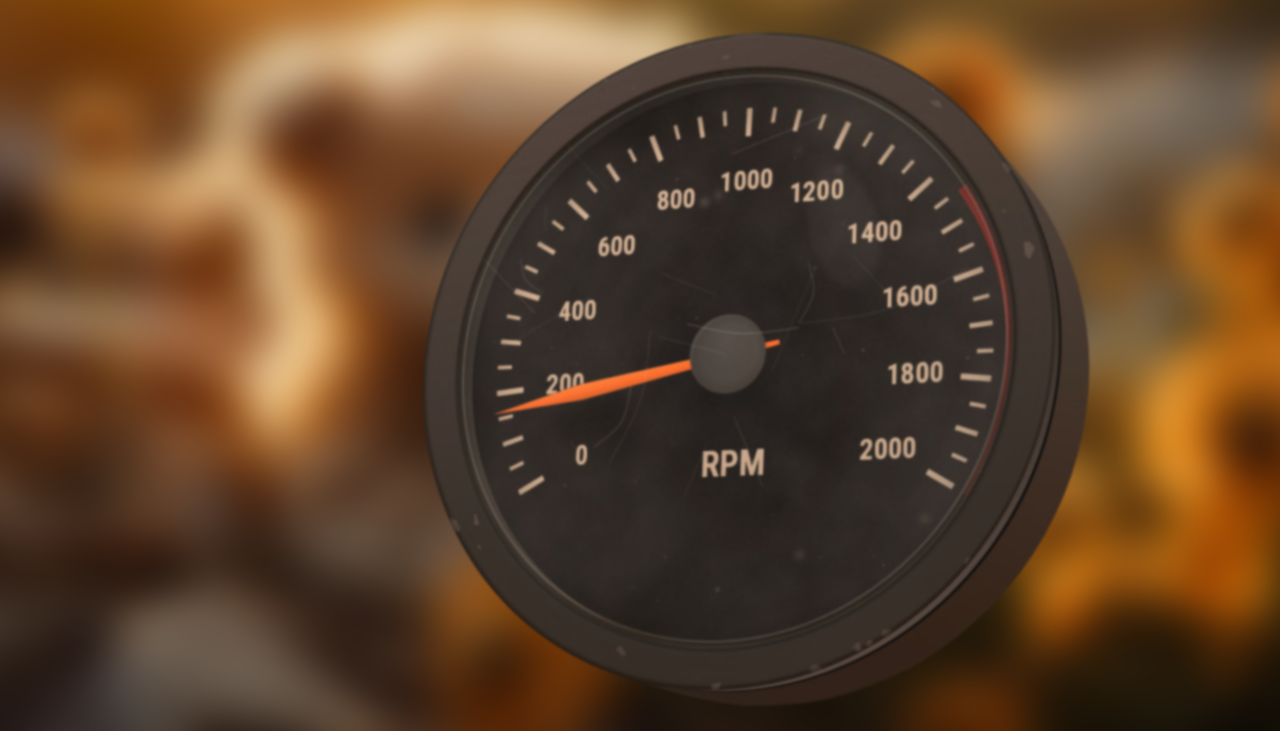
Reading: {"value": 150, "unit": "rpm"}
